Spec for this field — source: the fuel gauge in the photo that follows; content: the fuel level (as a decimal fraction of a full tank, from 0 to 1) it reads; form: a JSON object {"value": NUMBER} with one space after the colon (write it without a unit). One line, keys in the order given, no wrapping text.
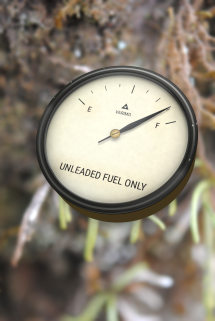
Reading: {"value": 0.875}
